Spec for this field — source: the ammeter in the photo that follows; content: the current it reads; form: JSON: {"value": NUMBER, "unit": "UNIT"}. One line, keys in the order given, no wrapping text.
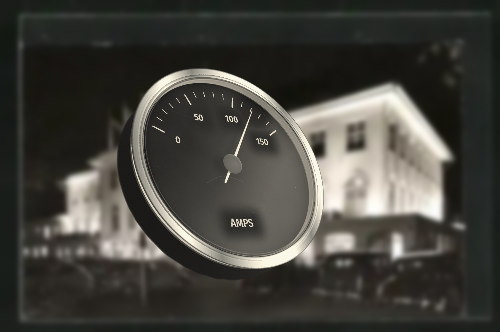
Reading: {"value": 120, "unit": "A"}
